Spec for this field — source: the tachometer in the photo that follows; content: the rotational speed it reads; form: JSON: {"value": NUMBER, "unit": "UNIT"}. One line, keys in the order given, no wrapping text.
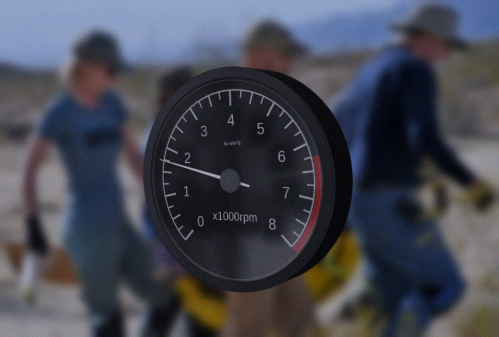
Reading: {"value": 1750, "unit": "rpm"}
